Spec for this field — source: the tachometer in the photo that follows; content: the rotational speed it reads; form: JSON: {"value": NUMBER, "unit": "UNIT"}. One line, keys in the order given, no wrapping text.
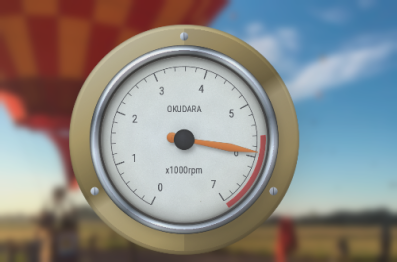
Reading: {"value": 5900, "unit": "rpm"}
